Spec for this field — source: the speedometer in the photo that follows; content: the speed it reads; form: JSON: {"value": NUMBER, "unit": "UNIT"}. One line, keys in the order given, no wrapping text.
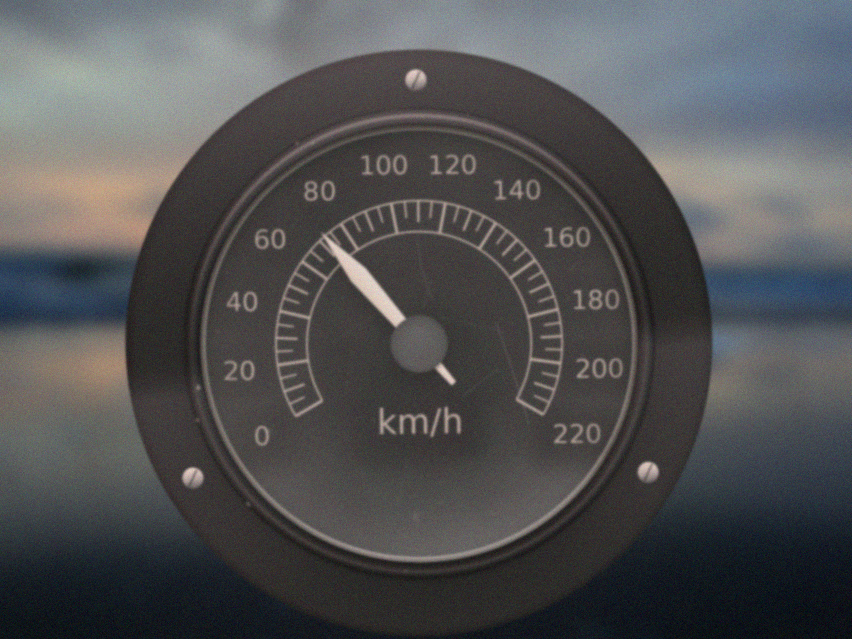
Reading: {"value": 72.5, "unit": "km/h"}
